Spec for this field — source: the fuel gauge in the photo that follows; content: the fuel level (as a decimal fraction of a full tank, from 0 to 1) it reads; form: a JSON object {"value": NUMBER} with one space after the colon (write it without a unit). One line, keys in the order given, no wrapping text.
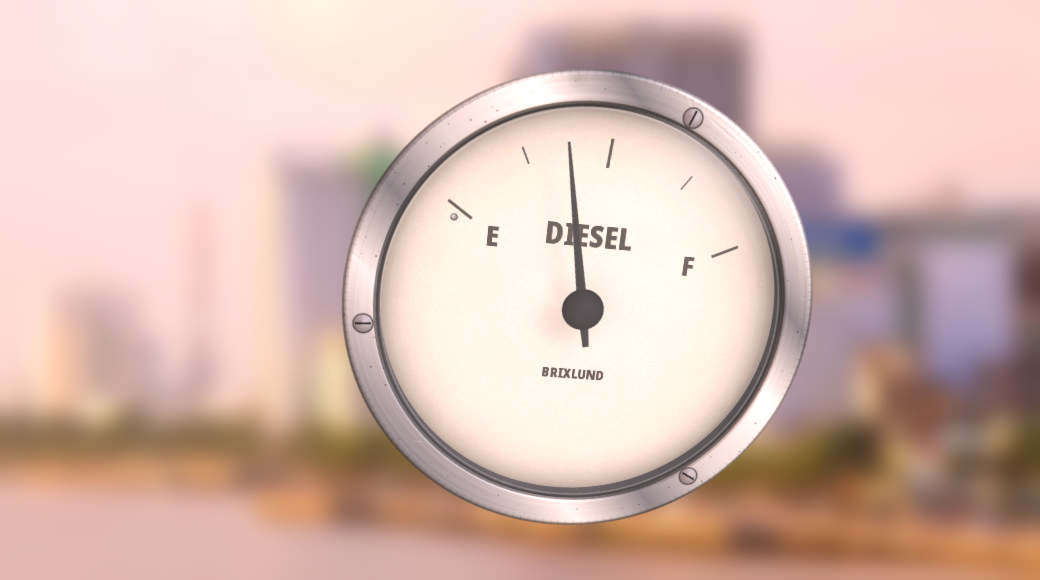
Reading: {"value": 0.375}
